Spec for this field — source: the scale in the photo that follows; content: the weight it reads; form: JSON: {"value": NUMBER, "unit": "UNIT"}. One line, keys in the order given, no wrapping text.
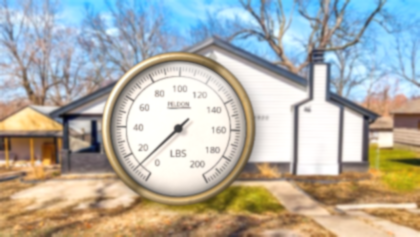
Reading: {"value": 10, "unit": "lb"}
